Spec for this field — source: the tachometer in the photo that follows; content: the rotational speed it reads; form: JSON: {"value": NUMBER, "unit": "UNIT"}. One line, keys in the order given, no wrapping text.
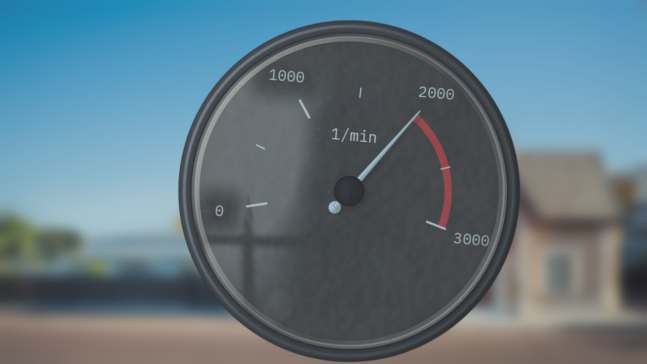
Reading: {"value": 2000, "unit": "rpm"}
